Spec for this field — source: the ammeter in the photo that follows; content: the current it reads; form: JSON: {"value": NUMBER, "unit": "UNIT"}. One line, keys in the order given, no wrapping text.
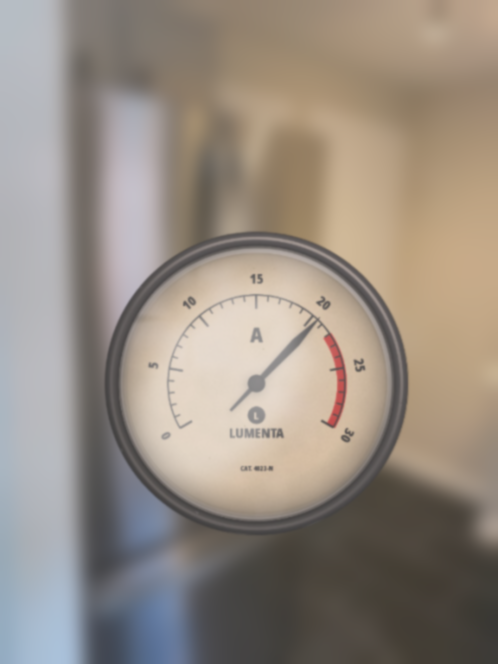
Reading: {"value": 20.5, "unit": "A"}
